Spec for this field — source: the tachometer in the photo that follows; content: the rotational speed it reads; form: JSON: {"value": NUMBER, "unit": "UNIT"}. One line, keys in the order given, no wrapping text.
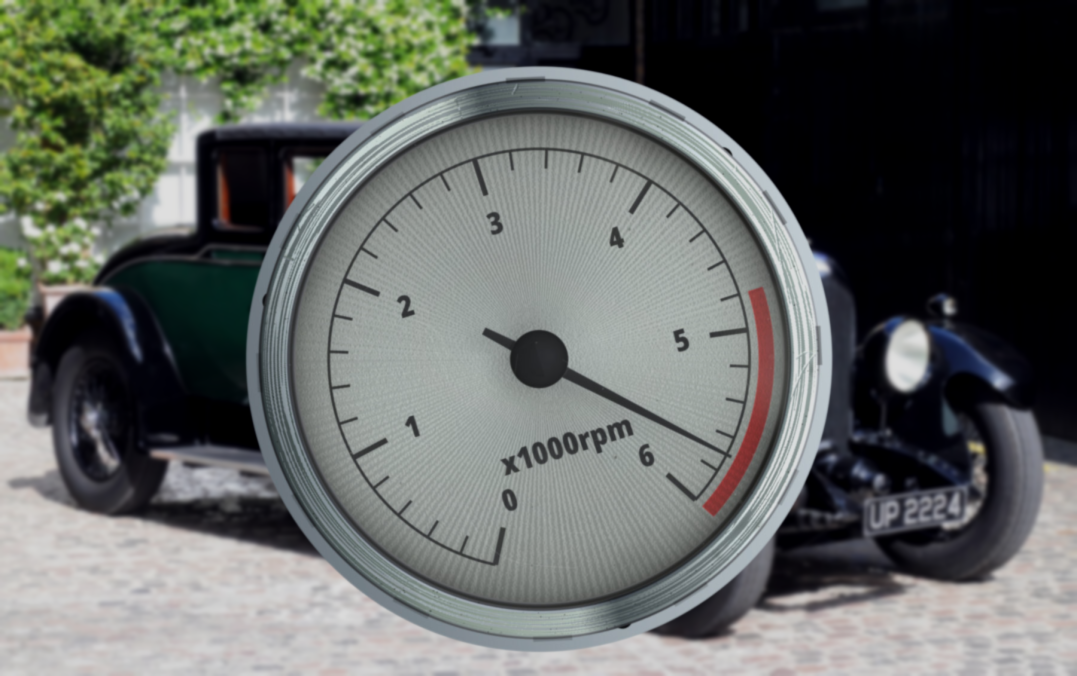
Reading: {"value": 5700, "unit": "rpm"}
